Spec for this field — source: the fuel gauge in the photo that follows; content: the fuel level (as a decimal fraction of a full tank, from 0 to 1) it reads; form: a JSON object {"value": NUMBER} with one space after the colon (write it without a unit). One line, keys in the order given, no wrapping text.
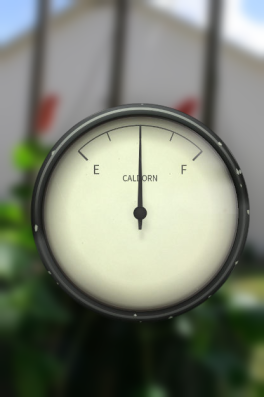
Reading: {"value": 0.5}
